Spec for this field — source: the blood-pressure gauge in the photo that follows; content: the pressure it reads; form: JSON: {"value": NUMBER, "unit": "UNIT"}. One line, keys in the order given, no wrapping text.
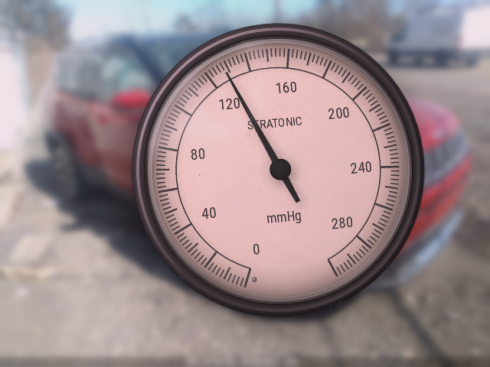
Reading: {"value": 128, "unit": "mmHg"}
